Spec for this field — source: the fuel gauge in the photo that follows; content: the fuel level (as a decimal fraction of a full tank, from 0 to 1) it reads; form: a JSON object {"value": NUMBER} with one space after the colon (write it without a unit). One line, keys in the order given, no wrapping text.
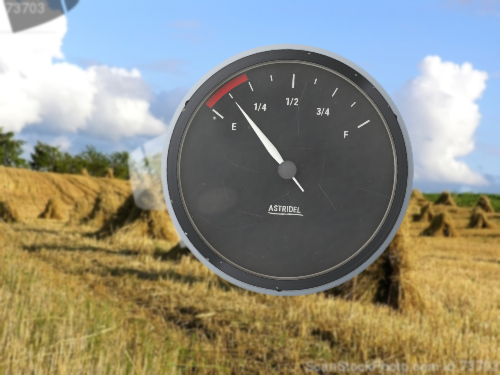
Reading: {"value": 0.125}
